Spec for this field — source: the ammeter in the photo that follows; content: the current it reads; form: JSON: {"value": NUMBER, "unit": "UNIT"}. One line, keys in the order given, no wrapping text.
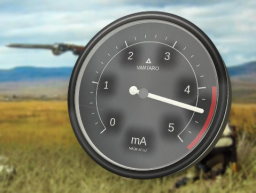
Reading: {"value": 4.4, "unit": "mA"}
